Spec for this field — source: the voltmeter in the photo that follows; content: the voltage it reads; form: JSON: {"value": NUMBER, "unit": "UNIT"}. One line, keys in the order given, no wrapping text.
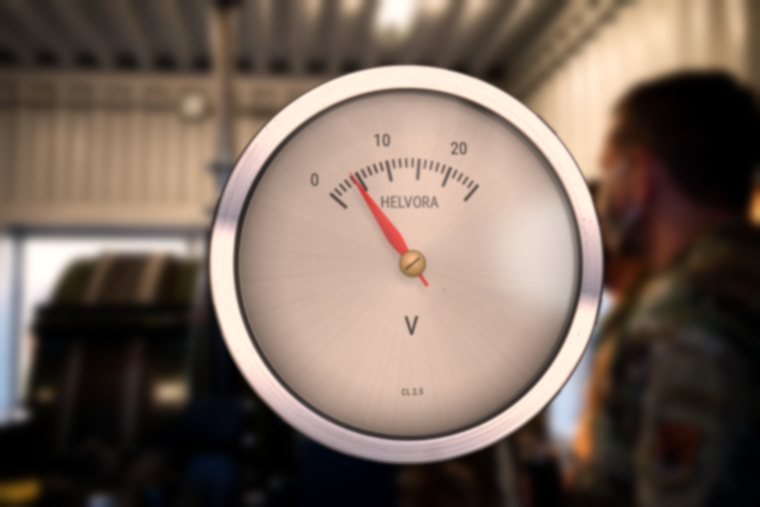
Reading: {"value": 4, "unit": "V"}
